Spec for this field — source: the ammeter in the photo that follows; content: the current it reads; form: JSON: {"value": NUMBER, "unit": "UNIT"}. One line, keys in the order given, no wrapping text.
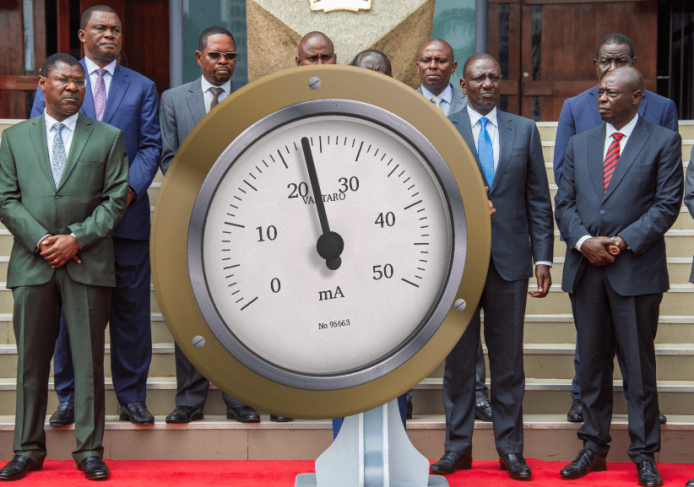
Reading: {"value": 23, "unit": "mA"}
